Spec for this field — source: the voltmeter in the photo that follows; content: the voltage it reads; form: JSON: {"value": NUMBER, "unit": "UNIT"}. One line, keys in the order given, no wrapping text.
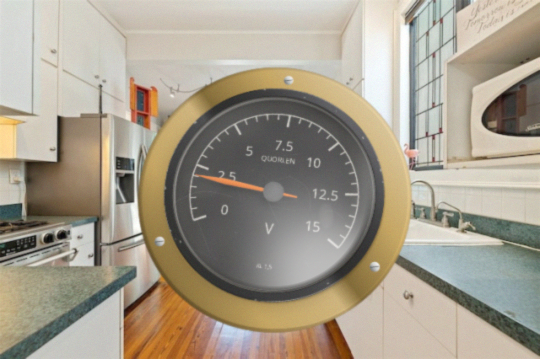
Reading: {"value": 2, "unit": "V"}
